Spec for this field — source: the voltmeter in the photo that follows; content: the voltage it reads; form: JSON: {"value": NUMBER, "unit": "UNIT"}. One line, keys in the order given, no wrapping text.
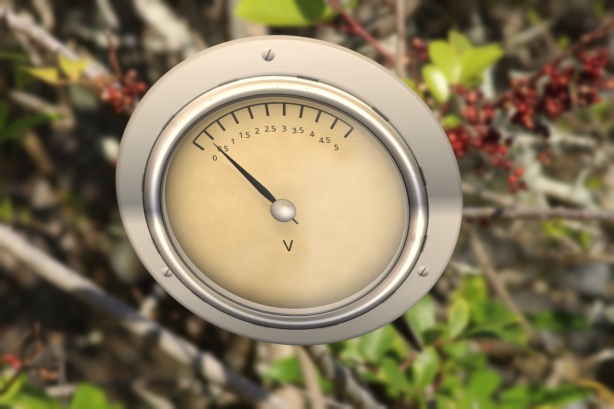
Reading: {"value": 0.5, "unit": "V"}
